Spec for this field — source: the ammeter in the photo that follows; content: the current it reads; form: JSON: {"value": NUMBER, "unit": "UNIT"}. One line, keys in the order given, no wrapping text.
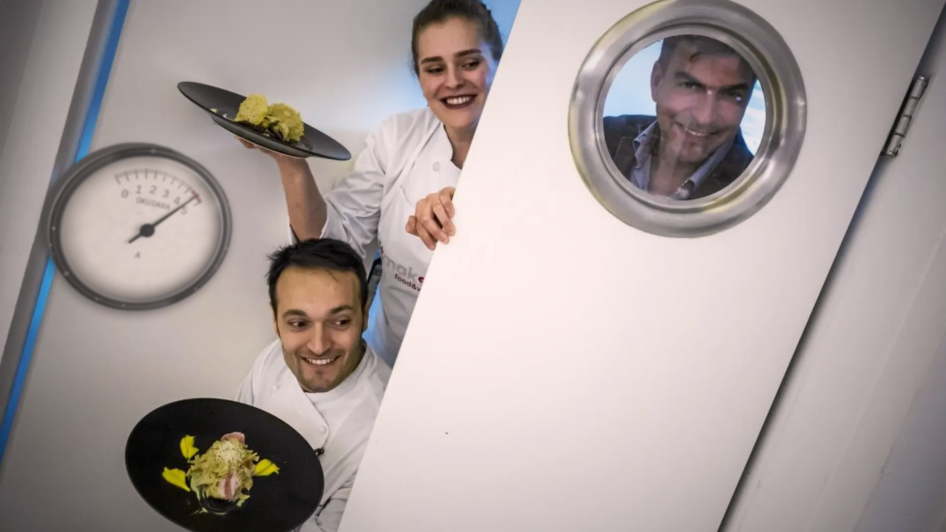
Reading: {"value": 4.5, "unit": "A"}
